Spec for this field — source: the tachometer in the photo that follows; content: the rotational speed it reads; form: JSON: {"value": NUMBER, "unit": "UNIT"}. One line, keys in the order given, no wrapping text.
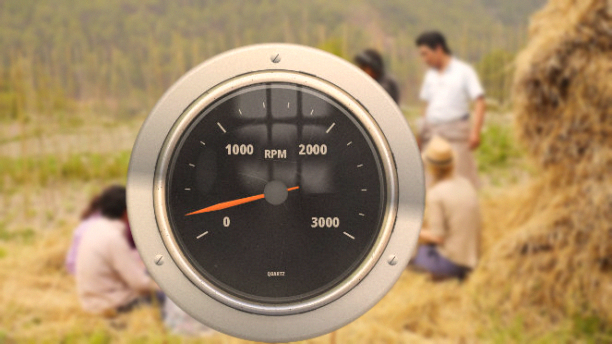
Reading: {"value": 200, "unit": "rpm"}
